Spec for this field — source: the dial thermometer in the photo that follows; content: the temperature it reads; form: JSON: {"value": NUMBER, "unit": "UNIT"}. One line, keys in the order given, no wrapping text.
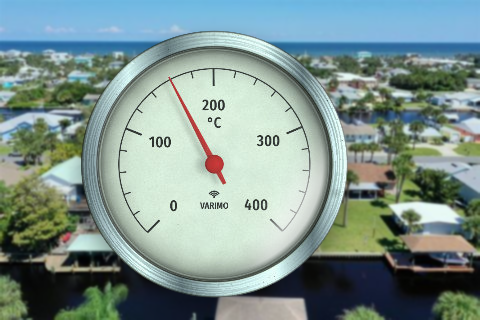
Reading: {"value": 160, "unit": "°C"}
